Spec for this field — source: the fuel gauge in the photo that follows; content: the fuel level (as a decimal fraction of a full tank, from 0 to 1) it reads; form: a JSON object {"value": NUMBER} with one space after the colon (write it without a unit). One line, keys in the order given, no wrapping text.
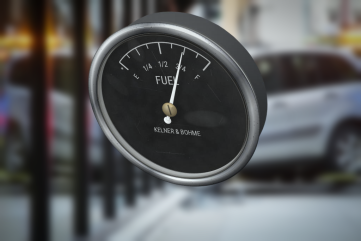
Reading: {"value": 0.75}
